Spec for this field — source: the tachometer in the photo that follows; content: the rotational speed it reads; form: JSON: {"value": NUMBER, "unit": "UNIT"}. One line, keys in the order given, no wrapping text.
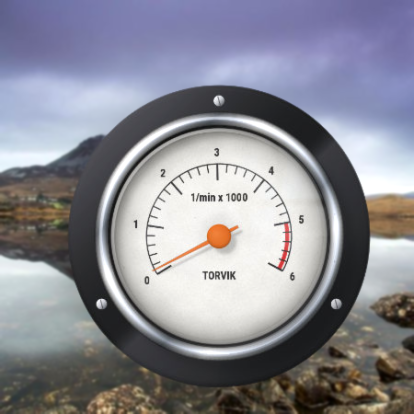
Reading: {"value": 100, "unit": "rpm"}
